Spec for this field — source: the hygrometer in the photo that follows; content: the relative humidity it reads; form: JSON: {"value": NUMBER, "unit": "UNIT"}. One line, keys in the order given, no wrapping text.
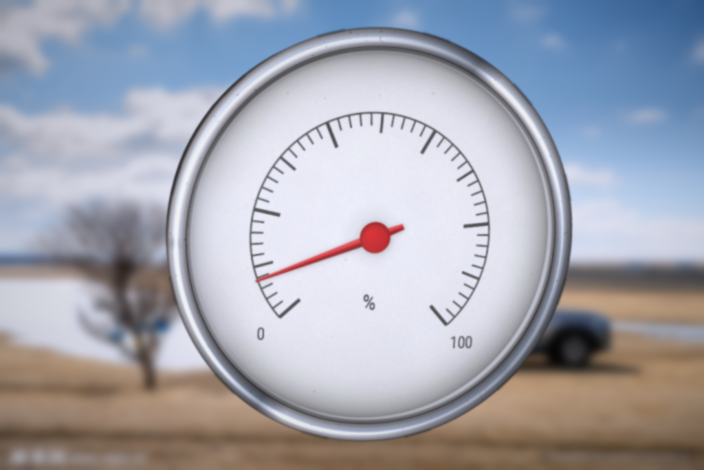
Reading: {"value": 8, "unit": "%"}
